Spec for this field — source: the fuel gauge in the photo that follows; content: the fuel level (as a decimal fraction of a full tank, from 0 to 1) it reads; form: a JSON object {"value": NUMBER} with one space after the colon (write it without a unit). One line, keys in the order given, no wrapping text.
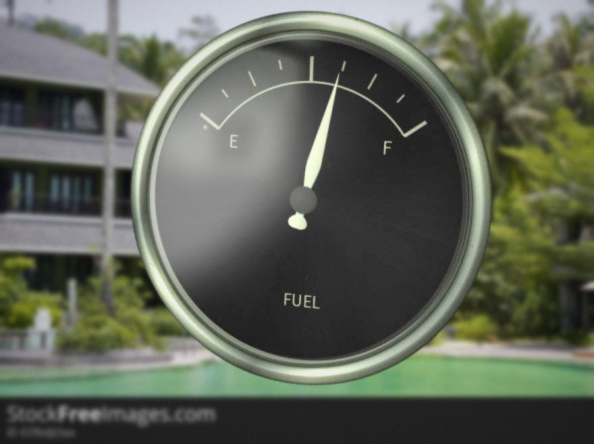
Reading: {"value": 0.625}
